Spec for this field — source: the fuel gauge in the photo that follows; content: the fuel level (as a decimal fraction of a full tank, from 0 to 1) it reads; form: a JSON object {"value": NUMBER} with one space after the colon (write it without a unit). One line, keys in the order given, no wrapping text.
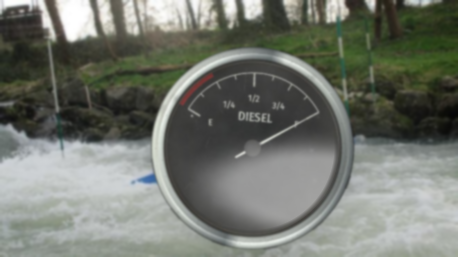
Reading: {"value": 1}
